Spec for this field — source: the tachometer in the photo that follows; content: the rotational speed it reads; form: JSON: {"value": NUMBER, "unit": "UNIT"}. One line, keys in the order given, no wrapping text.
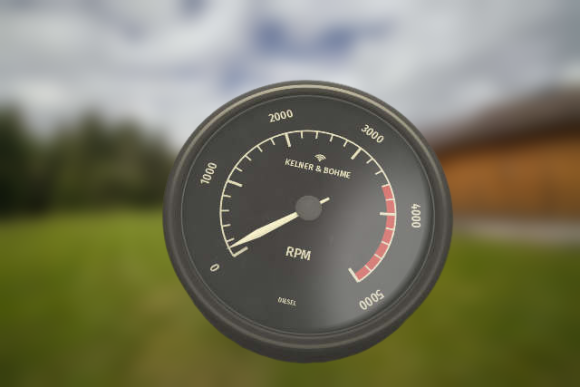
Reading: {"value": 100, "unit": "rpm"}
